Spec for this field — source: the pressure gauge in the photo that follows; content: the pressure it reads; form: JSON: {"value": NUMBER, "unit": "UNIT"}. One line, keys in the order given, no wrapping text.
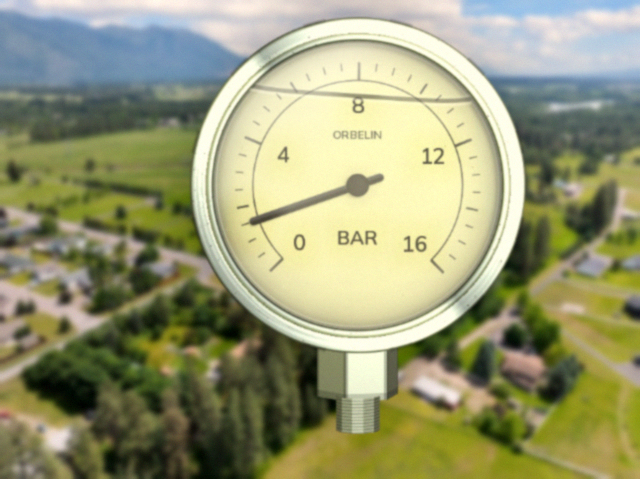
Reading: {"value": 1.5, "unit": "bar"}
